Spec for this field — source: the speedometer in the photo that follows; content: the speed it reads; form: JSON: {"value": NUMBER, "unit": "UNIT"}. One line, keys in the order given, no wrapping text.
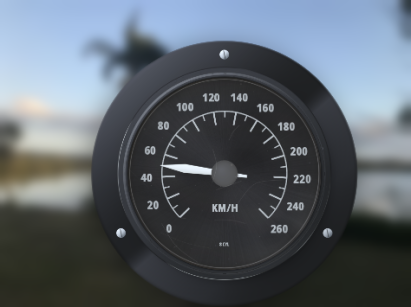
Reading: {"value": 50, "unit": "km/h"}
